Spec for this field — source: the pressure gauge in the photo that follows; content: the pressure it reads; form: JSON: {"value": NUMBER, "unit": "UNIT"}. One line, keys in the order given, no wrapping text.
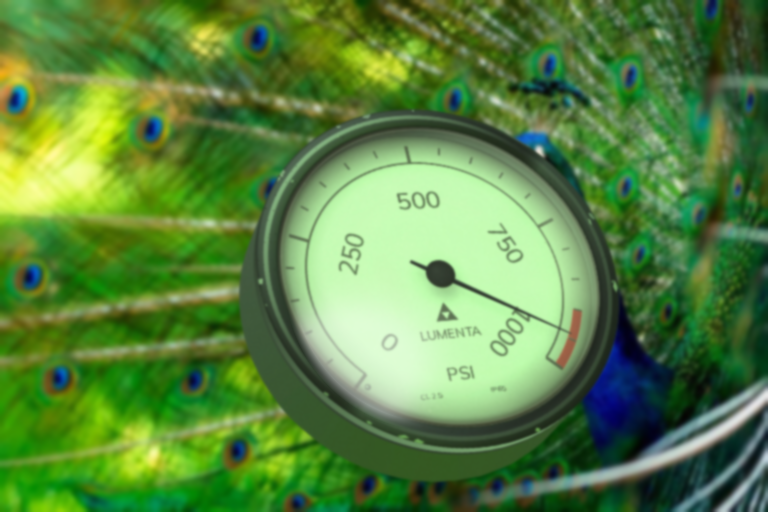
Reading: {"value": 950, "unit": "psi"}
